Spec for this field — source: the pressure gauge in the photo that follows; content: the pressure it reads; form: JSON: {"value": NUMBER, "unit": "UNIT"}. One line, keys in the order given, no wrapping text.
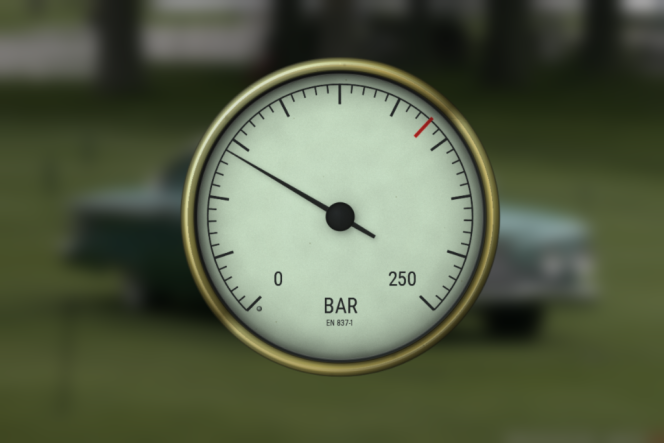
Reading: {"value": 70, "unit": "bar"}
